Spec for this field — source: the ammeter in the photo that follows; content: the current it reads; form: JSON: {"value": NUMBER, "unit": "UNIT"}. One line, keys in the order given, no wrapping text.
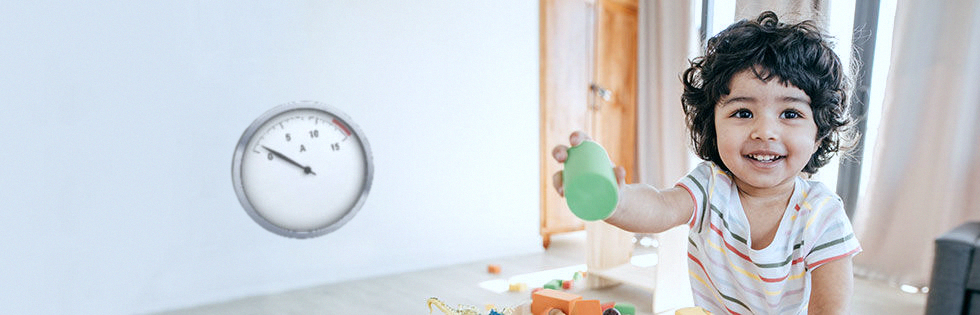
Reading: {"value": 1, "unit": "A"}
